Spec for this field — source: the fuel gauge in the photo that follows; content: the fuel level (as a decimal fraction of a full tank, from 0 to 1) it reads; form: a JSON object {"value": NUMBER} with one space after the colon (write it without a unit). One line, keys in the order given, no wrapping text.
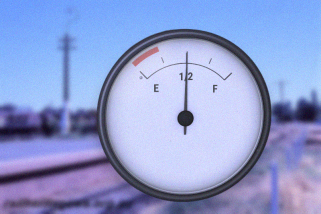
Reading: {"value": 0.5}
